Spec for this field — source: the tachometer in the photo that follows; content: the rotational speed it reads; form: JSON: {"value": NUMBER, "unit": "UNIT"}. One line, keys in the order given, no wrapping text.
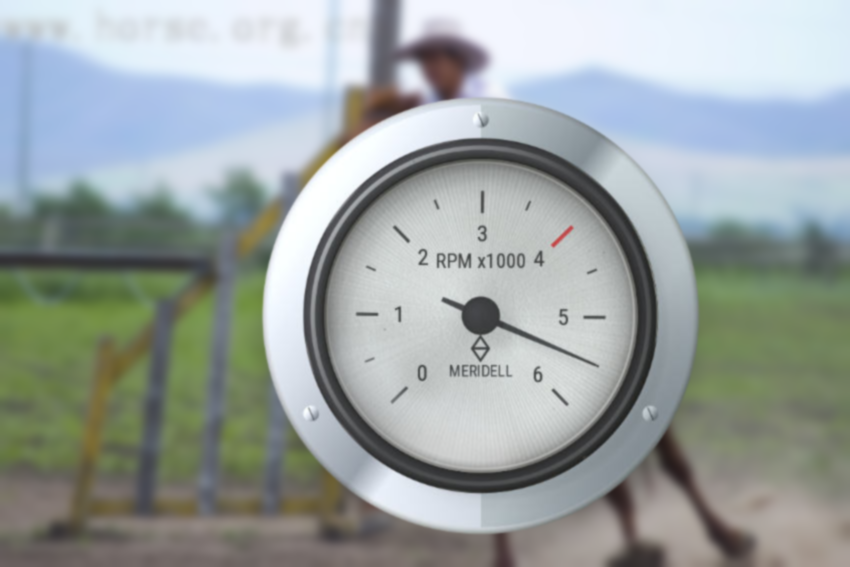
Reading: {"value": 5500, "unit": "rpm"}
